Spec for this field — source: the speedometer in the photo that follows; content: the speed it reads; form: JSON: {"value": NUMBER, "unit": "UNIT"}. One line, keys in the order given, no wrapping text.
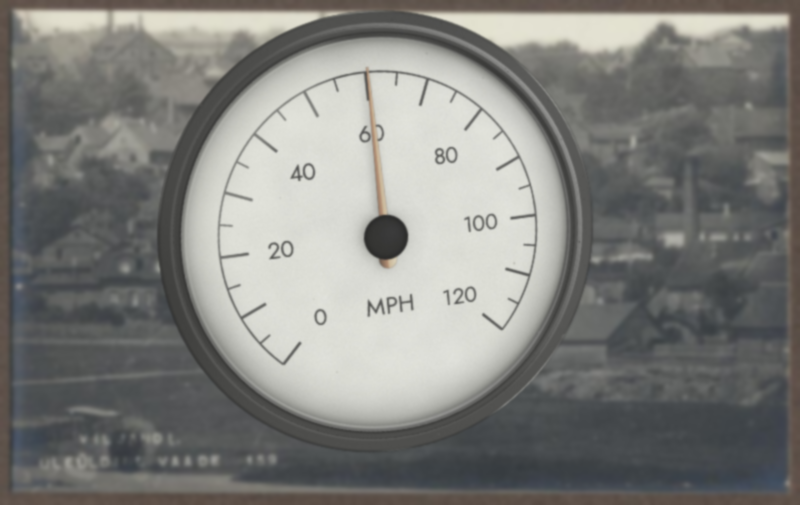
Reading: {"value": 60, "unit": "mph"}
